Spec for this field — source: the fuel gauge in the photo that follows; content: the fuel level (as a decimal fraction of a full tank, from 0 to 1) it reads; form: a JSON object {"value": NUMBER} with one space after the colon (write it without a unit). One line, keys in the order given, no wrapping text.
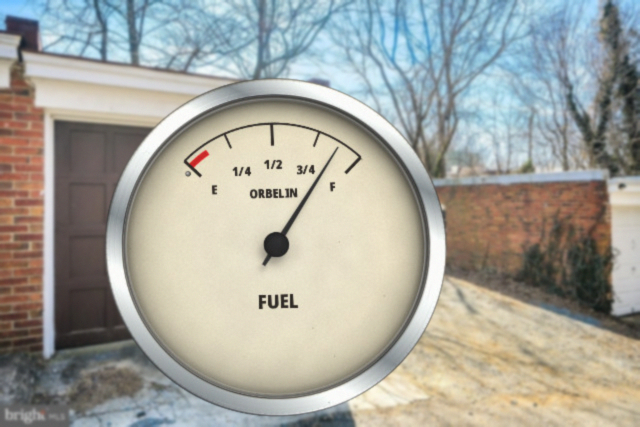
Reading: {"value": 0.875}
